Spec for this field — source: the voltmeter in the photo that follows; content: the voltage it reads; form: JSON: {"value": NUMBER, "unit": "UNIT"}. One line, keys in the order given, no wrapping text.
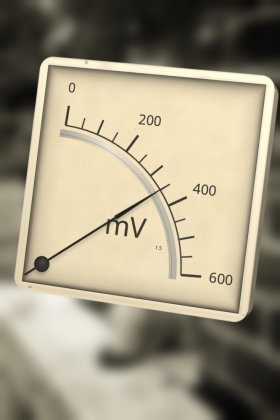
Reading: {"value": 350, "unit": "mV"}
